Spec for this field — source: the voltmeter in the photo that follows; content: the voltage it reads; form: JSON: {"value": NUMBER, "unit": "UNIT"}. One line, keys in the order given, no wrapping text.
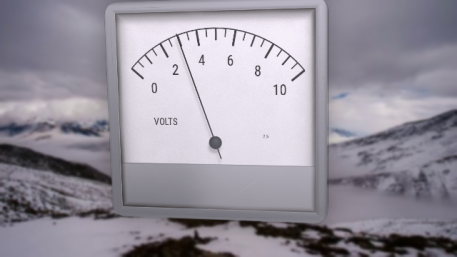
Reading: {"value": 3, "unit": "V"}
